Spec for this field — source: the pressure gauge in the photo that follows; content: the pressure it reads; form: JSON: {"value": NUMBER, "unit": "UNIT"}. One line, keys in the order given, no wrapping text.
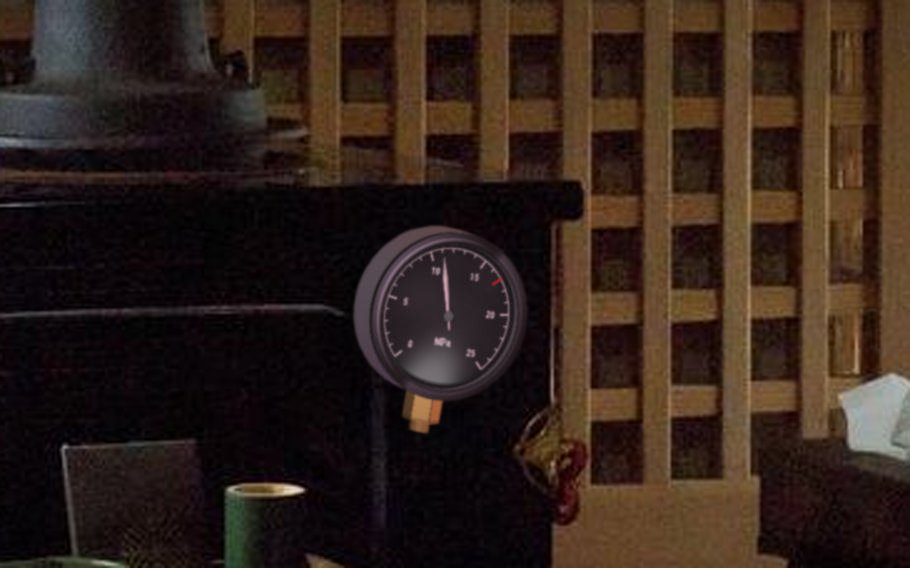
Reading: {"value": 11, "unit": "MPa"}
